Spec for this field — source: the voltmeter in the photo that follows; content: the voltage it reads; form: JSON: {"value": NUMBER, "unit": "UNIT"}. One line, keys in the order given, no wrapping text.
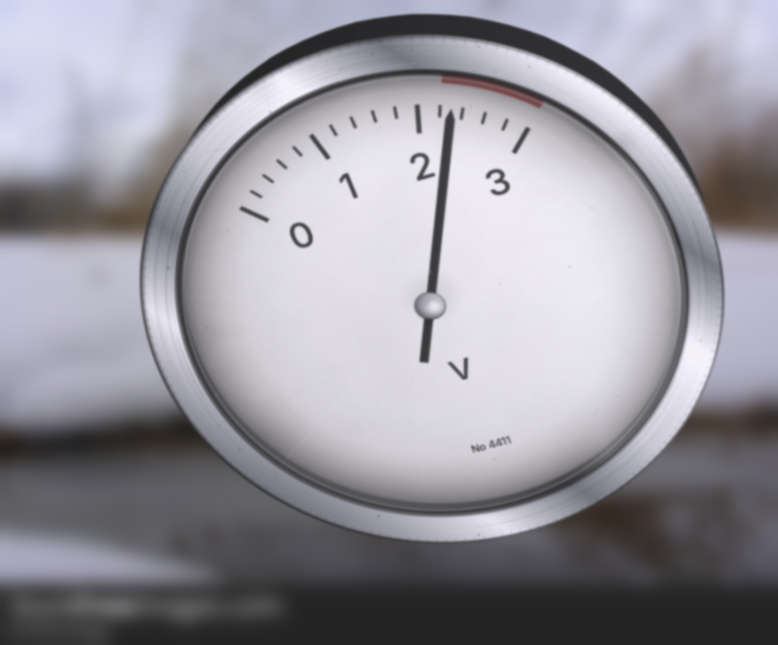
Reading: {"value": 2.3, "unit": "V"}
